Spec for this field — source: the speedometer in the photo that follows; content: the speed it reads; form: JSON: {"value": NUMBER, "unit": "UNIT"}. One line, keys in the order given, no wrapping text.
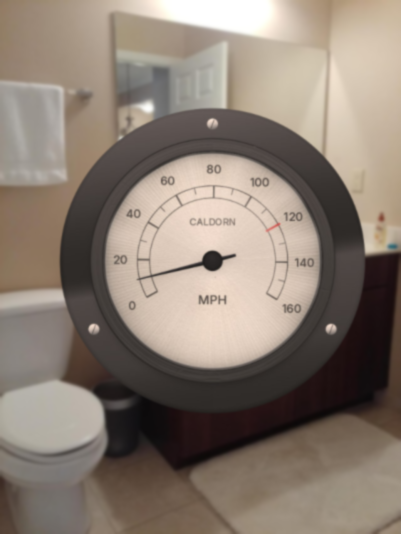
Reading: {"value": 10, "unit": "mph"}
